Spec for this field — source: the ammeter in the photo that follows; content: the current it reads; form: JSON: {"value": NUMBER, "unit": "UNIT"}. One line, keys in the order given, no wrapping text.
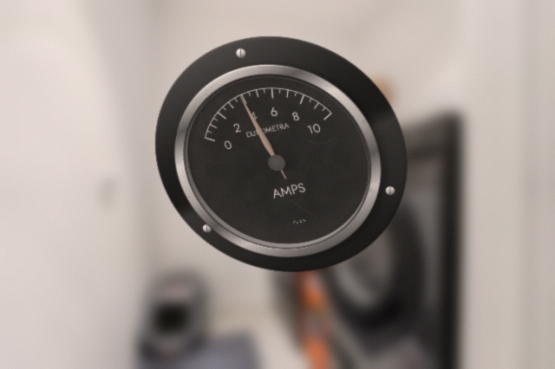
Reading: {"value": 4, "unit": "A"}
